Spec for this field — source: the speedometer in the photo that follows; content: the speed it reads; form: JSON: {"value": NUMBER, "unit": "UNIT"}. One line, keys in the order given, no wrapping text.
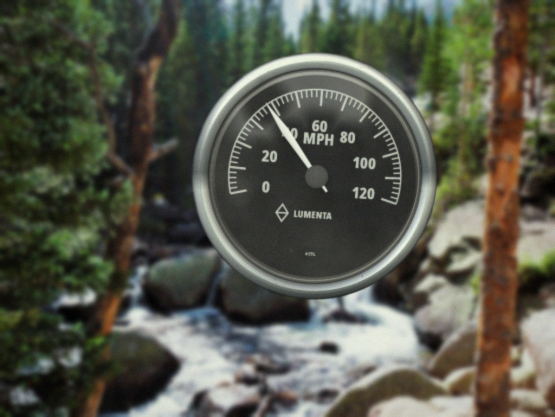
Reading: {"value": 38, "unit": "mph"}
